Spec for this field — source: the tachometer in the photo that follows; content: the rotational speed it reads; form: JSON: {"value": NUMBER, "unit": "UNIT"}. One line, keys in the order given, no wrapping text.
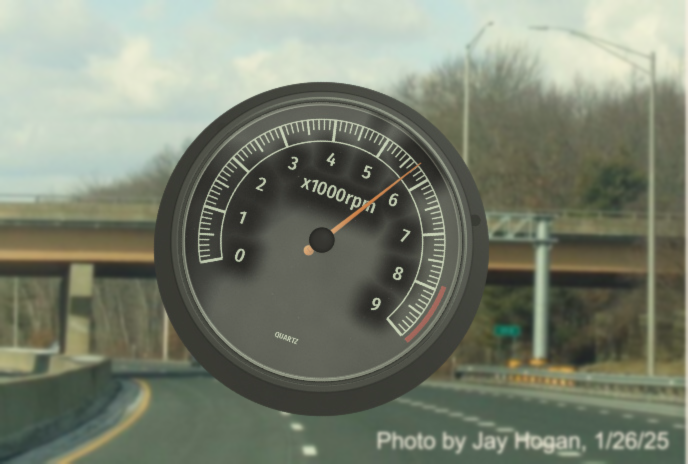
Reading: {"value": 5700, "unit": "rpm"}
